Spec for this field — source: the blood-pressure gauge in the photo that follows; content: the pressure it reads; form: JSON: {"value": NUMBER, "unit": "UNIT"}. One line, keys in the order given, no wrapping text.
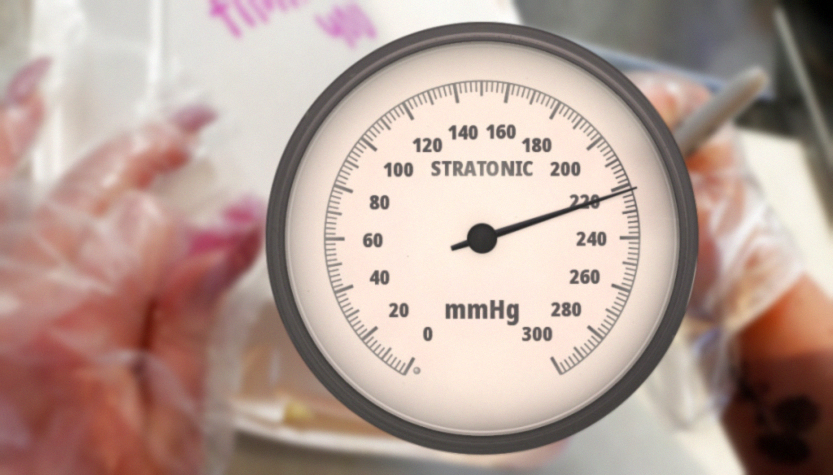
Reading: {"value": 222, "unit": "mmHg"}
